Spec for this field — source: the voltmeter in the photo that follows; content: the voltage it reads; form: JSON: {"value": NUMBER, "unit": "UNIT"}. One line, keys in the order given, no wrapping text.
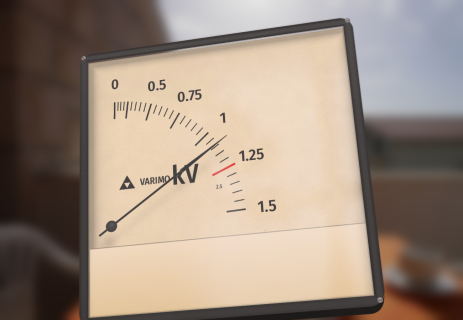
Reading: {"value": 1.1, "unit": "kV"}
